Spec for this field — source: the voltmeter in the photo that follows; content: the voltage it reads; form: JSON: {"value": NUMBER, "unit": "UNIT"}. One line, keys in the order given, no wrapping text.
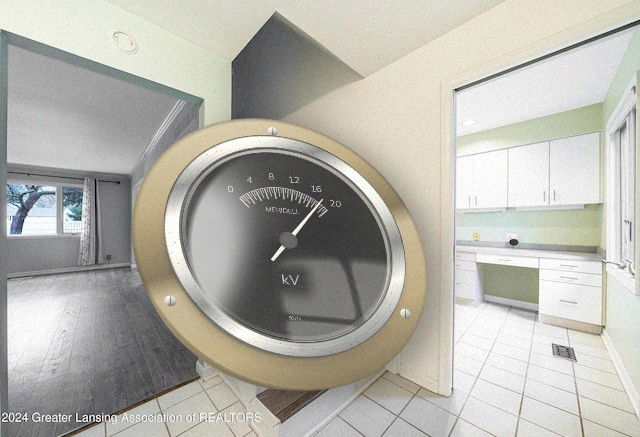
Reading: {"value": 18, "unit": "kV"}
